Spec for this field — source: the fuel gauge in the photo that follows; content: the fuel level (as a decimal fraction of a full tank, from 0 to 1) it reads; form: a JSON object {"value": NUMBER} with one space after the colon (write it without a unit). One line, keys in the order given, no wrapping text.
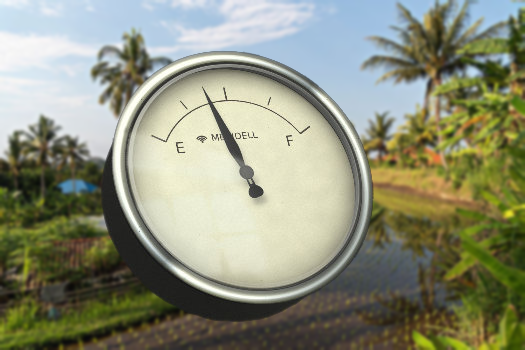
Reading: {"value": 0.375}
